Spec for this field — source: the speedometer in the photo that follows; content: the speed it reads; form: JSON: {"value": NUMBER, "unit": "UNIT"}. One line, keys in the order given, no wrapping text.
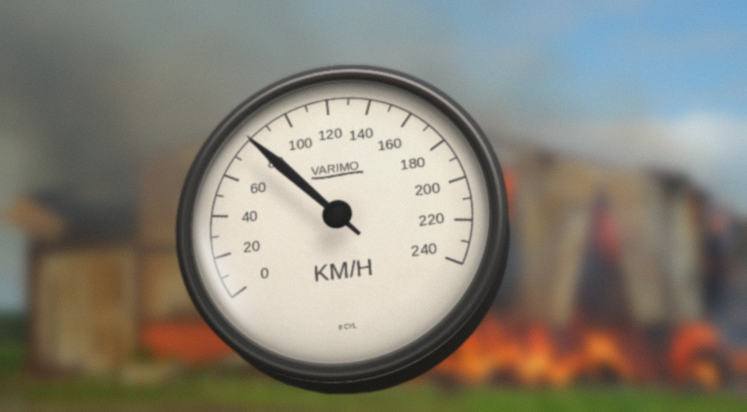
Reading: {"value": 80, "unit": "km/h"}
